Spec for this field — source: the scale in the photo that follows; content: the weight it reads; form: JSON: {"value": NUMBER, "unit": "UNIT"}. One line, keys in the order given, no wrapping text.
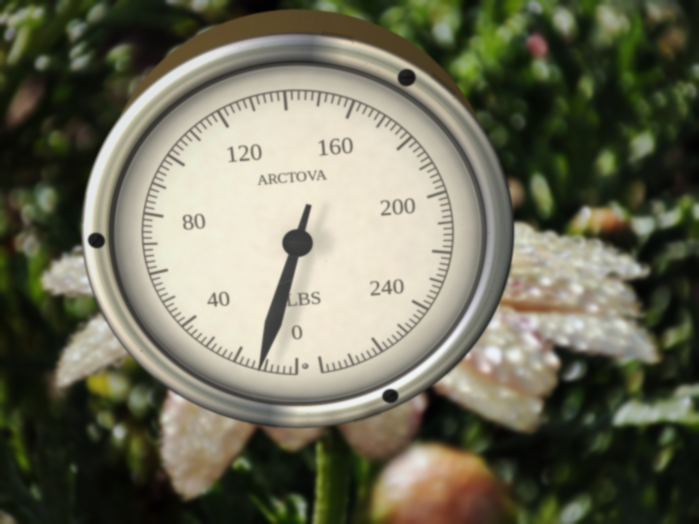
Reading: {"value": 12, "unit": "lb"}
